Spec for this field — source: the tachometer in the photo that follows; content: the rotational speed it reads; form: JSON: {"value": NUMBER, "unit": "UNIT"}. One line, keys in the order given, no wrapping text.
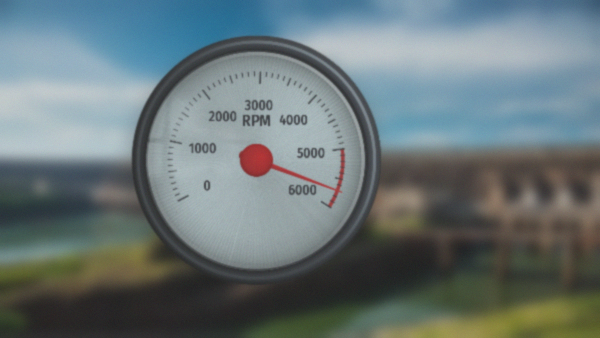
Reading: {"value": 5700, "unit": "rpm"}
